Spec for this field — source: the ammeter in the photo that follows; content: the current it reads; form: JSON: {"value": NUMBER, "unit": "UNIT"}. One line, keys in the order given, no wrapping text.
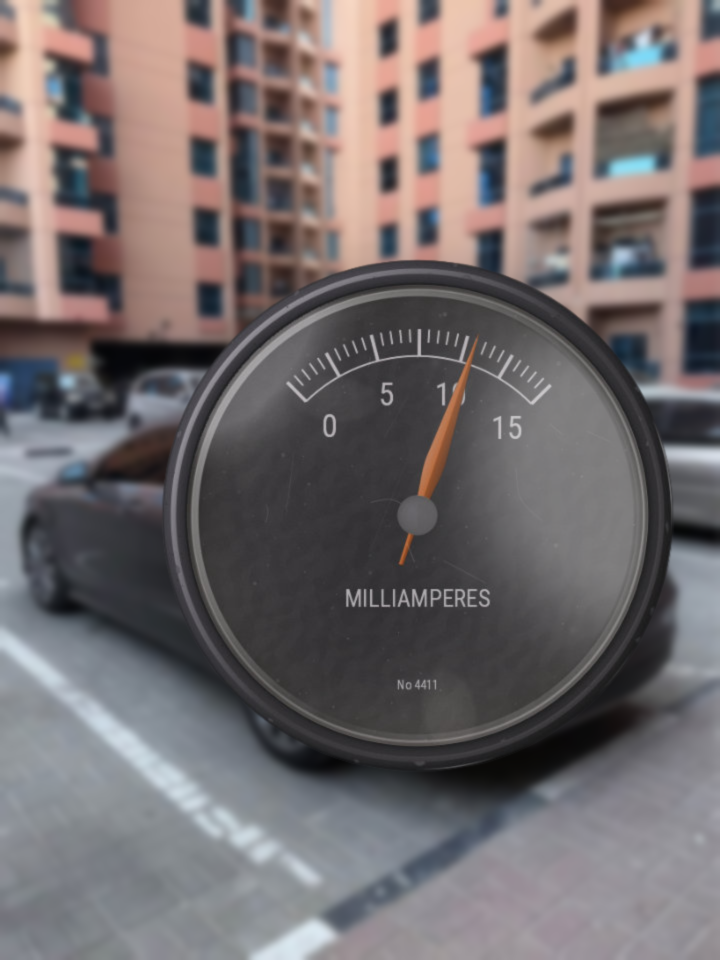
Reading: {"value": 10.5, "unit": "mA"}
